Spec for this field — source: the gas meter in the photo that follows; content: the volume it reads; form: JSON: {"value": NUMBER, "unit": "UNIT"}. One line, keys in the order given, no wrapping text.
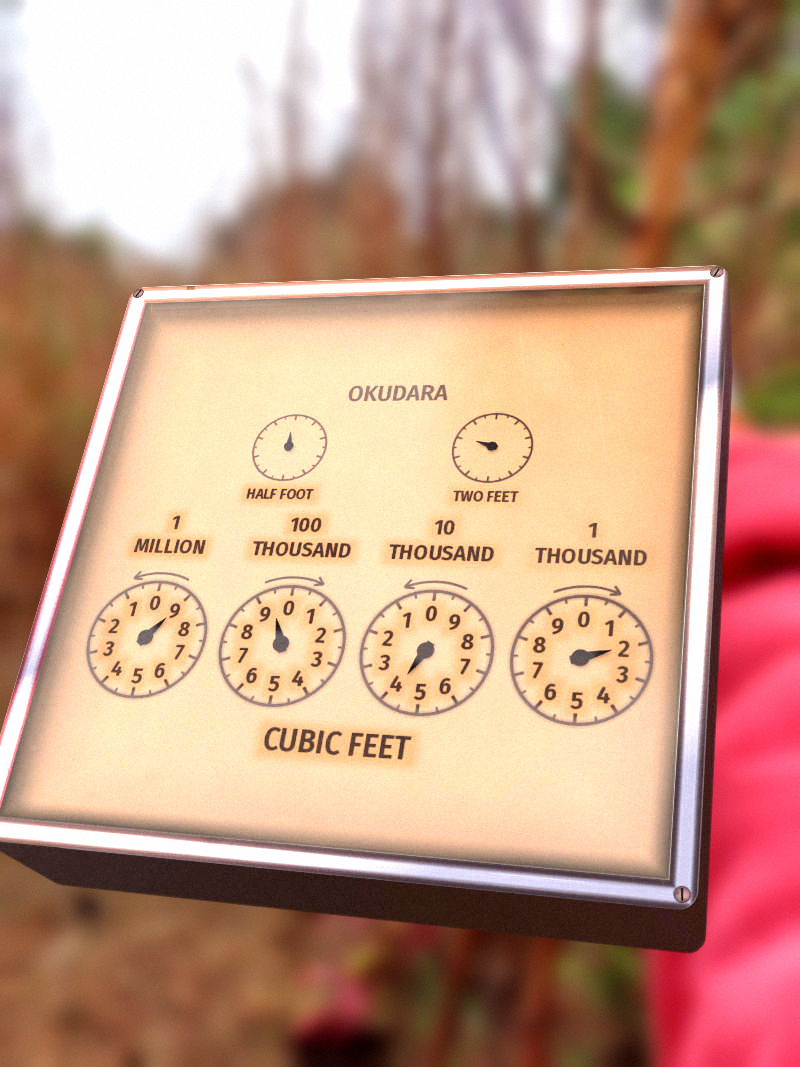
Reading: {"value": 894200, "unit": "ft³"}
